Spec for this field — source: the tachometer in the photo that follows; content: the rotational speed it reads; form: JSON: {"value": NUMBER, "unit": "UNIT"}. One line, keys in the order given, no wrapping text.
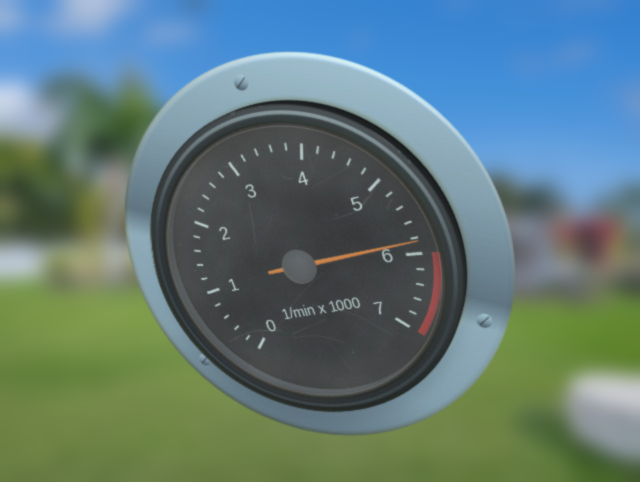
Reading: {"value": 5800, "unit": "rpm"}
